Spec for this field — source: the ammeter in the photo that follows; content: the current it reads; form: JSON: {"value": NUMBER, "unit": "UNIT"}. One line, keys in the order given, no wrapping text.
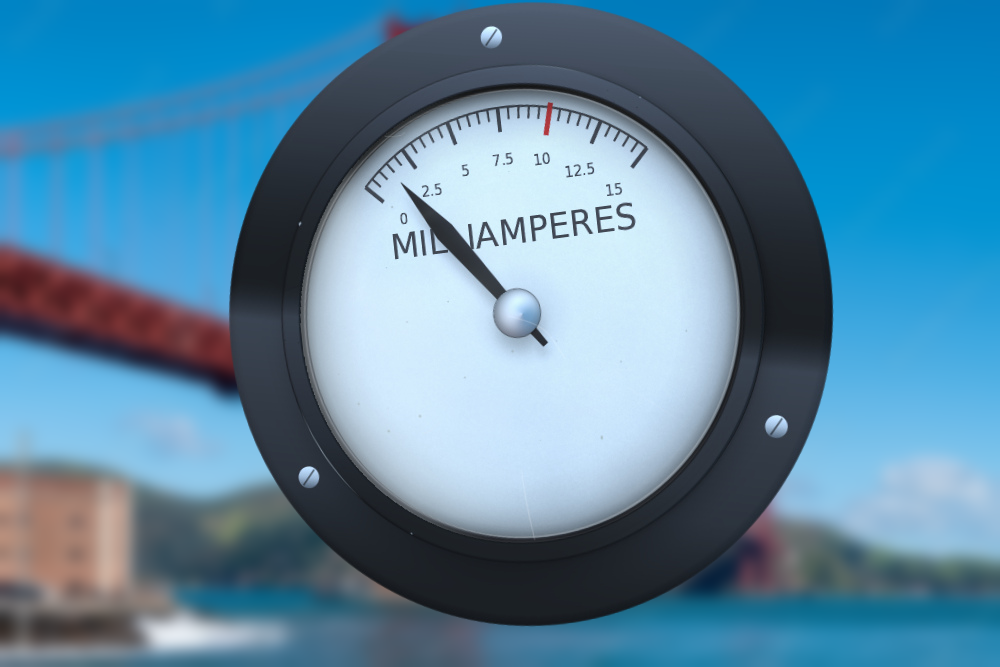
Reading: {"value": 1.5, "unit": "mA"}
